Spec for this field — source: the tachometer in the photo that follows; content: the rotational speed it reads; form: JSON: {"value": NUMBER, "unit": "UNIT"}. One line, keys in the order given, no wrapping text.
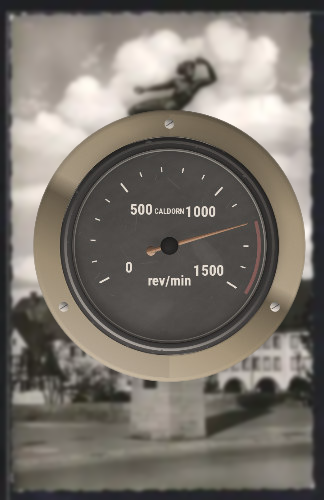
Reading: {"value": 1200, "unit": "rpm"}
